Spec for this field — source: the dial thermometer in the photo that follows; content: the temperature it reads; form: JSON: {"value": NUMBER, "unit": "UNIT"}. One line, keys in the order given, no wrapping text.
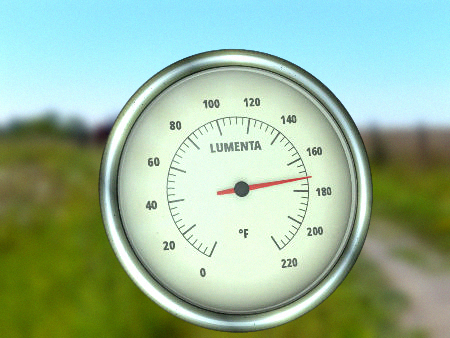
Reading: {"value": 172, "unit": "°F"}
